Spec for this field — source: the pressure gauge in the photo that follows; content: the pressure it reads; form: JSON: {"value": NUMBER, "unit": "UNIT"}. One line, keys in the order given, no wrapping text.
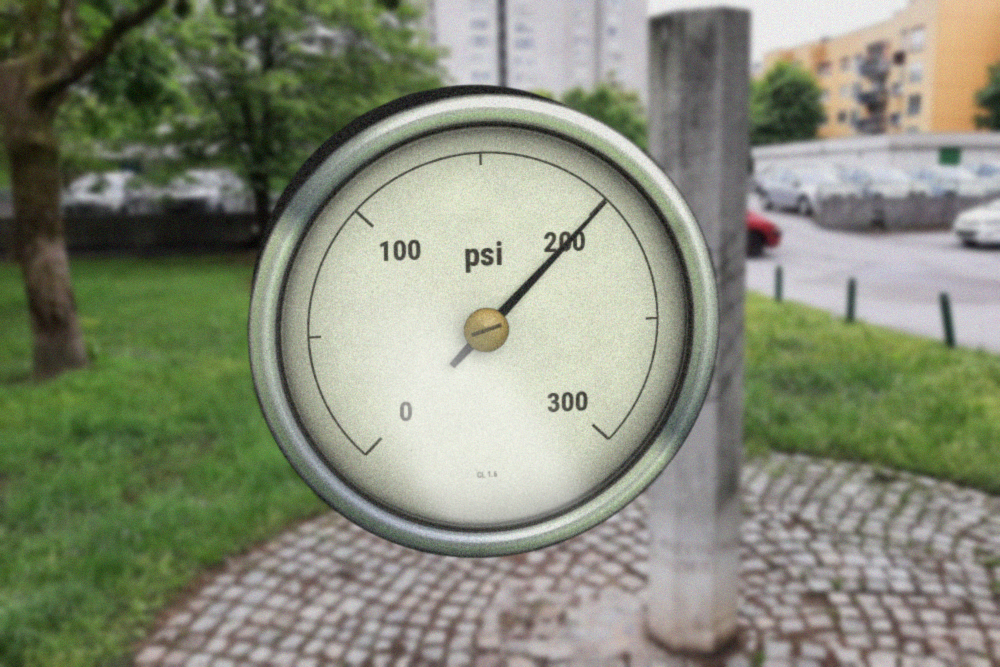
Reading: {"value": 200, "unit": "psi"}
